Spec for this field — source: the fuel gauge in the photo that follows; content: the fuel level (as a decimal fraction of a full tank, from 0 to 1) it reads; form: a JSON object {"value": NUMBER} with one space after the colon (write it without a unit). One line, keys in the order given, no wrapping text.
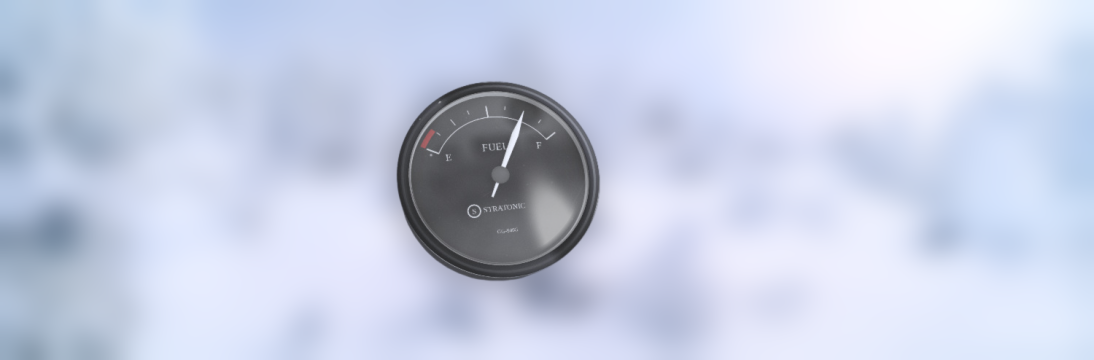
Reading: {"value": 0.75}
